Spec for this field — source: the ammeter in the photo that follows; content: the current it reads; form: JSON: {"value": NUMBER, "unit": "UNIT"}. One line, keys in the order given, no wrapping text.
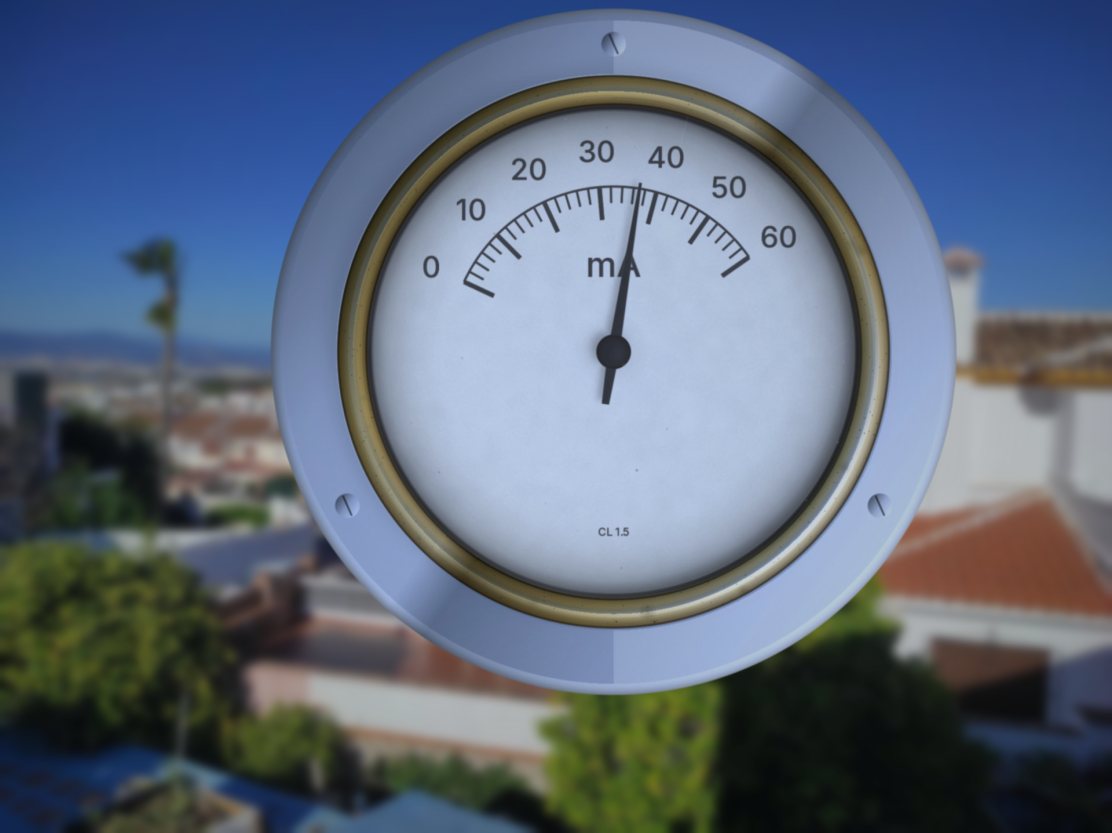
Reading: {"value": 37, "unit": "mA"}
